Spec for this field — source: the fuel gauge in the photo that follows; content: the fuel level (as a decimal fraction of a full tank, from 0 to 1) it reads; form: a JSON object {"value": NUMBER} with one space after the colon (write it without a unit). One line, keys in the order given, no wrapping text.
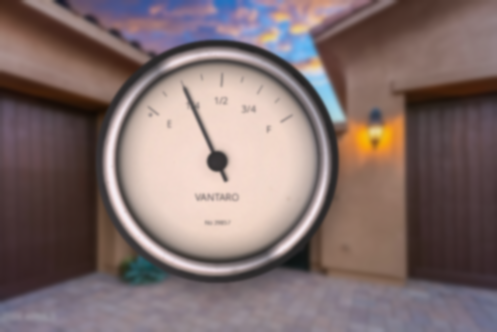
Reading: {"value": 0.25}
